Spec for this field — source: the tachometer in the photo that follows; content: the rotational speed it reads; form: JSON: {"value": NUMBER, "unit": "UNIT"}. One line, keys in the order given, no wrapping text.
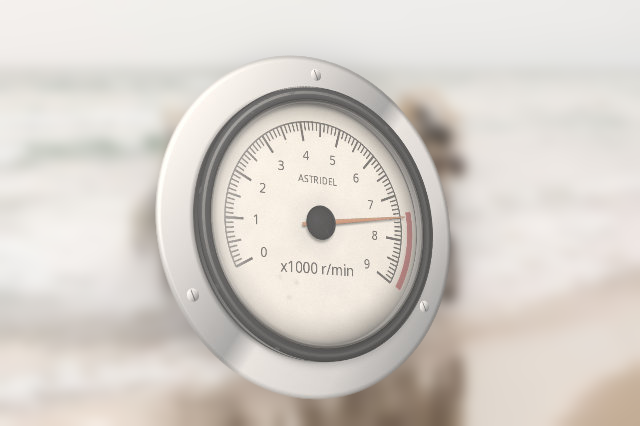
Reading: {"value": 7500, "unit": "rpm"}
